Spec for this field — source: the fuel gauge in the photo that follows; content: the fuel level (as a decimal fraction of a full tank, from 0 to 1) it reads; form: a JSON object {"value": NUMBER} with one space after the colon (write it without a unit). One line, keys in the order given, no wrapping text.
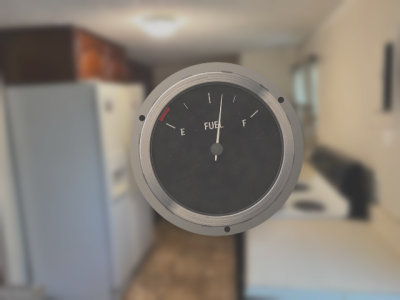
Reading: {"value": 0.625}
